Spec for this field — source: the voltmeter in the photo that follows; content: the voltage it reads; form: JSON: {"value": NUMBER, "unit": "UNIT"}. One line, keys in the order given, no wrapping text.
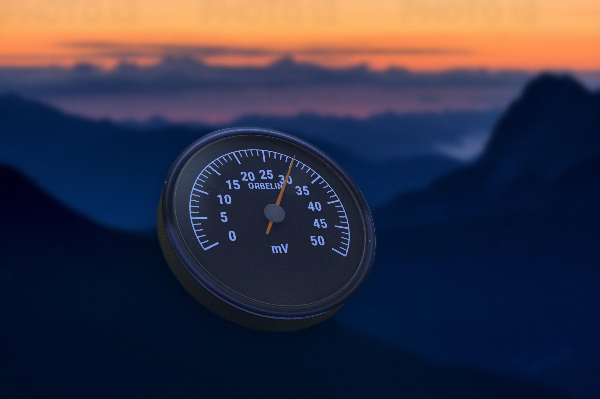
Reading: {"value": 30, "unit": "mV"}
